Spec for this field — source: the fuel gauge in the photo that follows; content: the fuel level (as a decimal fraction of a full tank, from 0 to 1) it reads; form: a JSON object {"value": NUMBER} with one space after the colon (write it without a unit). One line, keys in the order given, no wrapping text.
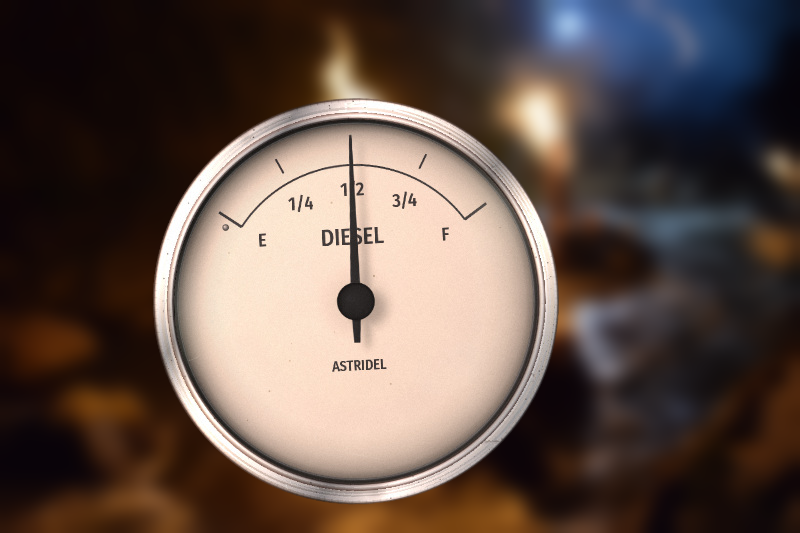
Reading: {"value": 0.5}
